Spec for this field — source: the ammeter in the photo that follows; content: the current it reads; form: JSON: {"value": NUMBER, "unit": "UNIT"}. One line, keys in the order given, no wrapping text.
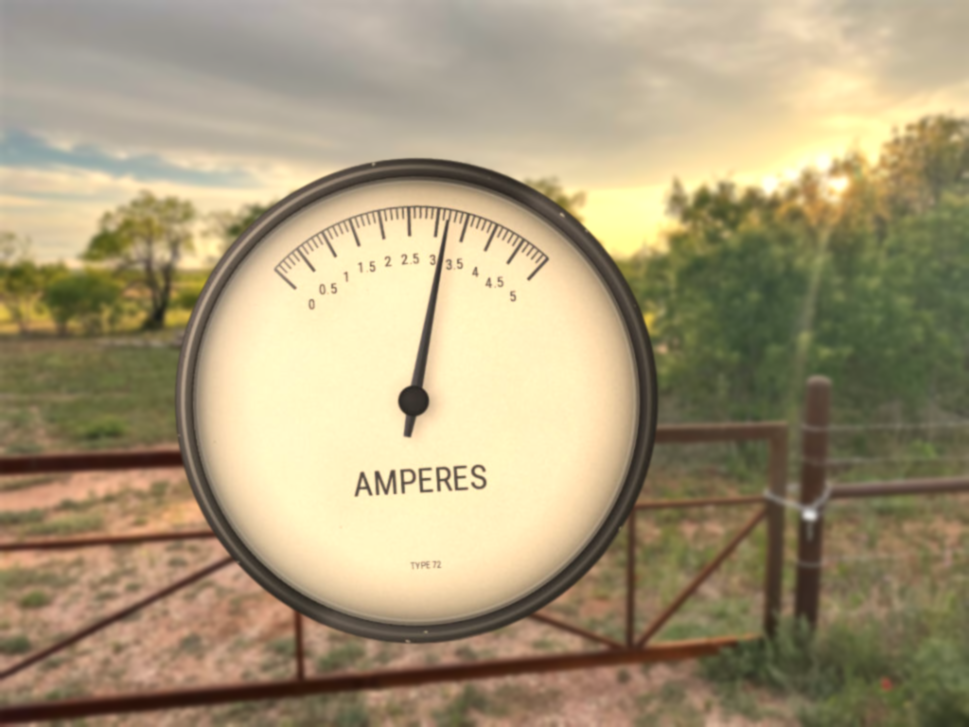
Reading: {"value": 3.2, "unit": "A"}
